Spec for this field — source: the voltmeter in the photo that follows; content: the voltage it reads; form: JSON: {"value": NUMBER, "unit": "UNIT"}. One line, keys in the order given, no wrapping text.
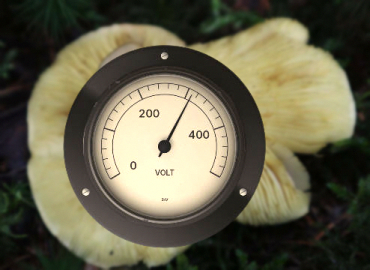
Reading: {"value": 310, "unit": "V"}
